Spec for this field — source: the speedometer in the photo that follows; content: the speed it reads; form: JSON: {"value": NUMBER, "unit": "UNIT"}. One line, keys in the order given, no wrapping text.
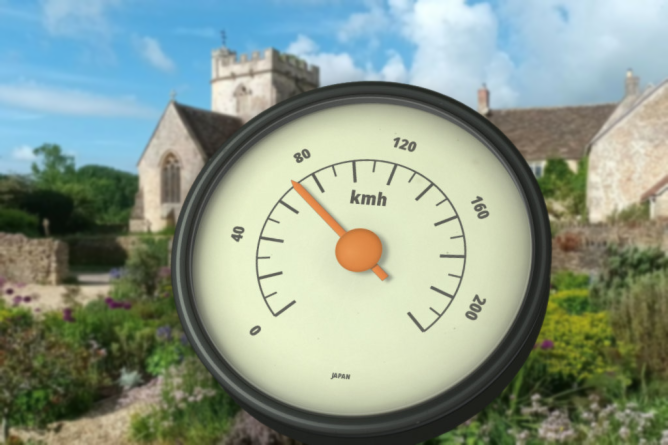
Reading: {"value": 70, "unit": "km/h"}
